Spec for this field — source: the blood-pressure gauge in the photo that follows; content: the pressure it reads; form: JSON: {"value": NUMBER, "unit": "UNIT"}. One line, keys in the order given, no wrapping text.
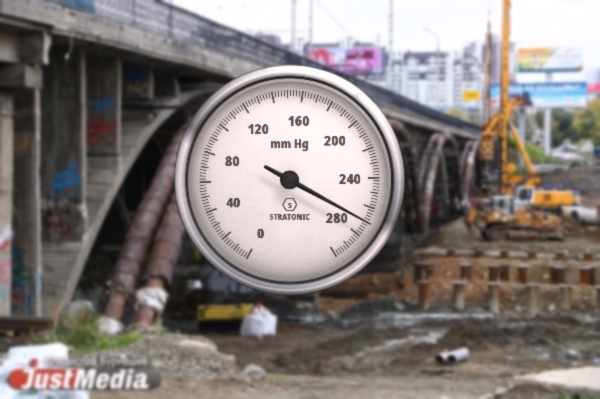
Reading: {"value": 270, "unit": "mmHg"}
